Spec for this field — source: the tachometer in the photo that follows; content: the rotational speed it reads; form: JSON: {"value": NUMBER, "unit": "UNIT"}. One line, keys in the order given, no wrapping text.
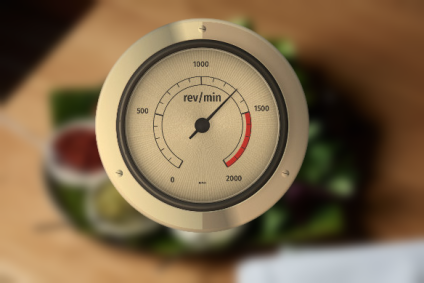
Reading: {"value": 1300, "unit": "rpm"}
